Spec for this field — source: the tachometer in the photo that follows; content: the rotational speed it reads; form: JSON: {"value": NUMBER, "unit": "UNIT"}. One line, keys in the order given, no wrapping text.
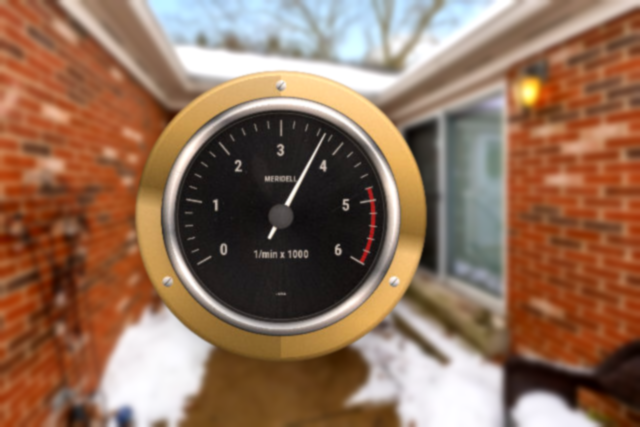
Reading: {"value": 3700, "unit": "rpm"}
